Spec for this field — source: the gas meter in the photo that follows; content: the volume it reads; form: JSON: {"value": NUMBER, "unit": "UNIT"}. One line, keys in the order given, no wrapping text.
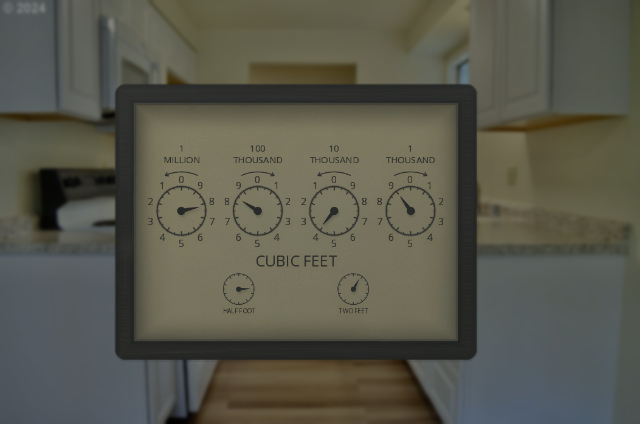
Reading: {"value": 783900, "unit": "ft³"}
